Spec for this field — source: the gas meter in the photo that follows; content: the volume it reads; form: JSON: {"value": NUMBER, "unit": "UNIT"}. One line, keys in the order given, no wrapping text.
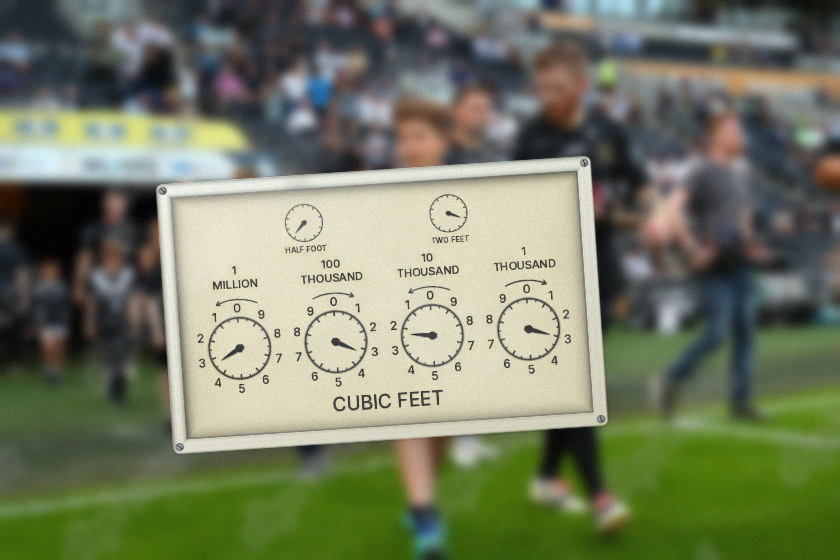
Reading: {"value": 332300, "unit": "ft³"}
